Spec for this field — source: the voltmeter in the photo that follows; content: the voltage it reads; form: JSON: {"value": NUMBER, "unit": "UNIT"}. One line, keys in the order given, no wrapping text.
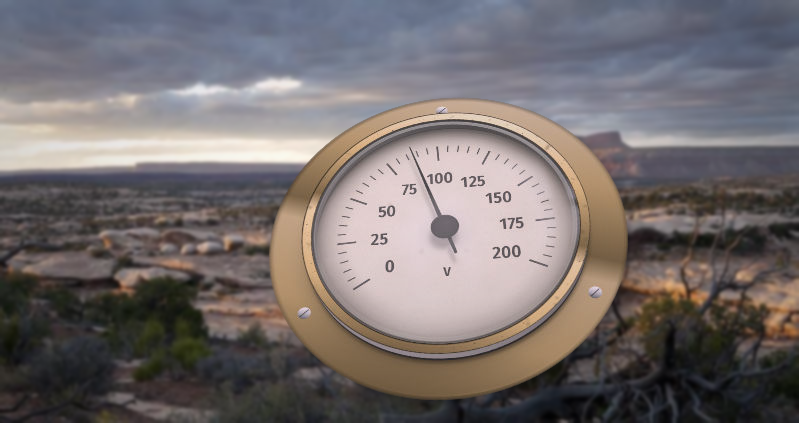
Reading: {"value": 87.5, "unit": "V"}
